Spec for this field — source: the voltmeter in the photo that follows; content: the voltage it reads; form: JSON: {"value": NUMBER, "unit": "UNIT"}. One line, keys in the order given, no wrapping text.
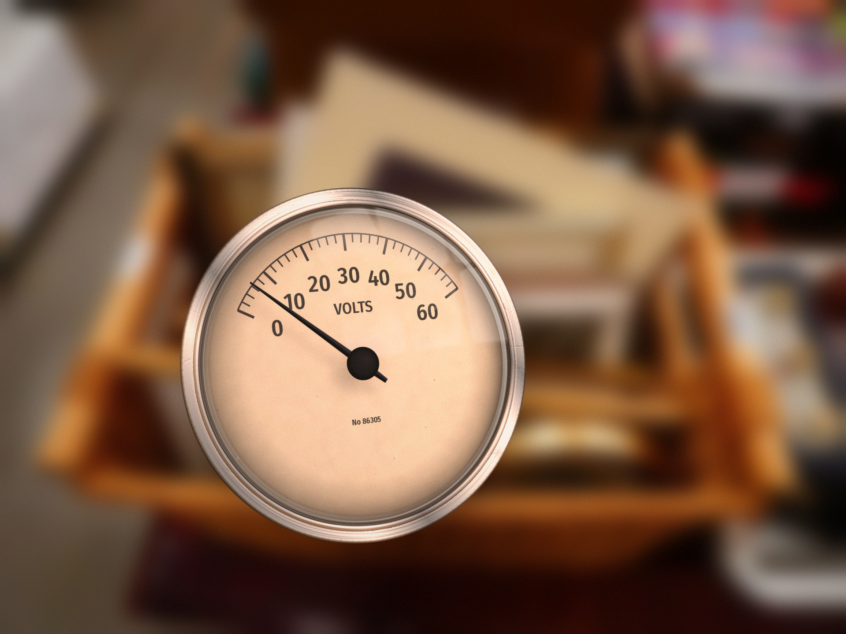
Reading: {"value": 6, "unit": "V"}
